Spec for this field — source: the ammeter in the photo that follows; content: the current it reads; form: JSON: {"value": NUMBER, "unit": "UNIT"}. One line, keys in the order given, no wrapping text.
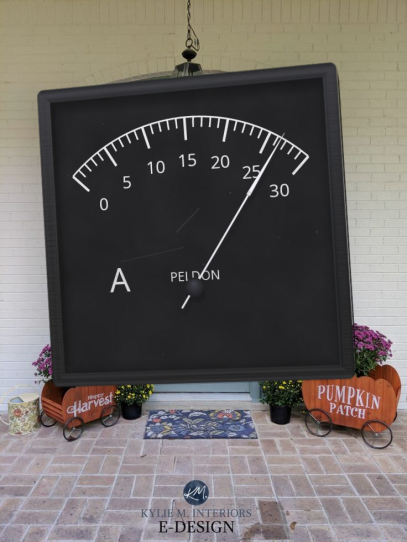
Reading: {"value": 26.5, "unit": "A"}
